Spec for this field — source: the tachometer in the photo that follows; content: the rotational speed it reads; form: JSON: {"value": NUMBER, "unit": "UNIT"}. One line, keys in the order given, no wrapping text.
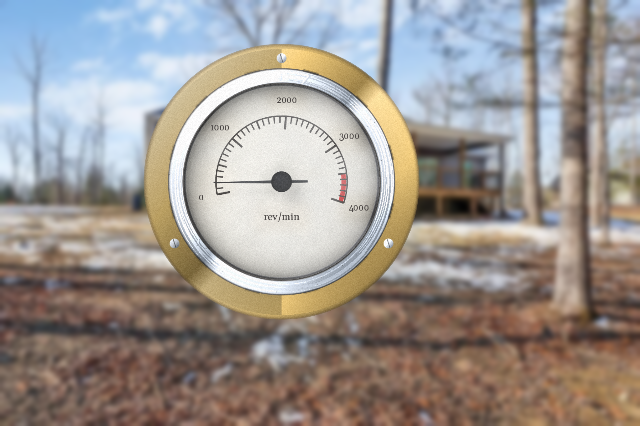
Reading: {"value": 200, "unit": "rpm"}
